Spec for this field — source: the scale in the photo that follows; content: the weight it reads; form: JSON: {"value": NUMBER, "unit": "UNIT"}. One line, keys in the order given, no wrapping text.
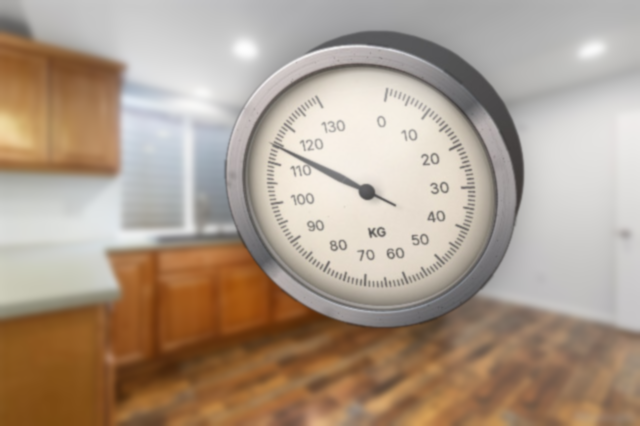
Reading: {"value": 115, "unit": "kg"}
